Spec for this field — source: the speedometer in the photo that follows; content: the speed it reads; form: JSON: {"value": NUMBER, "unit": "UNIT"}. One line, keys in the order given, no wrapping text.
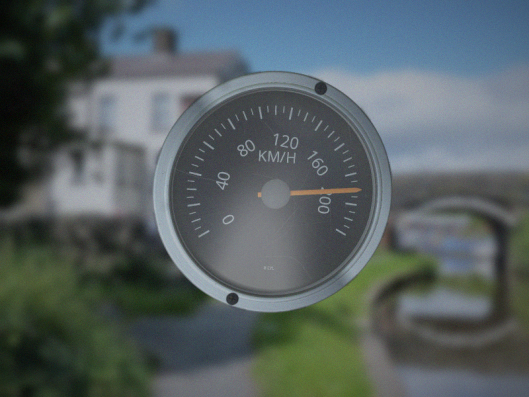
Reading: {"value": 190, "unit": "km/h"}
